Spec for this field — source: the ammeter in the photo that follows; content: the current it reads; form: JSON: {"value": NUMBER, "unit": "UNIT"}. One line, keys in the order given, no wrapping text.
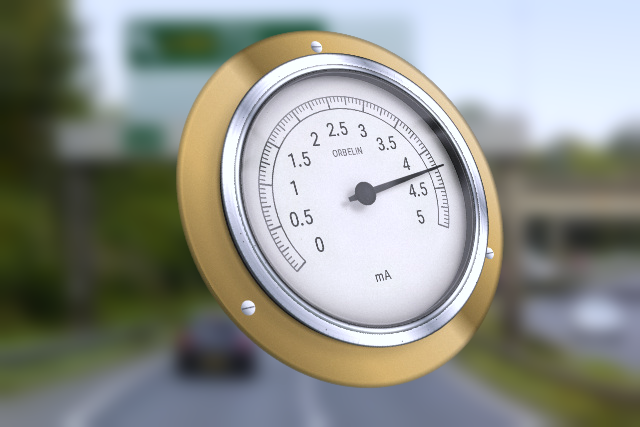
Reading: {"value": 4.25, "unit": "mA"}
